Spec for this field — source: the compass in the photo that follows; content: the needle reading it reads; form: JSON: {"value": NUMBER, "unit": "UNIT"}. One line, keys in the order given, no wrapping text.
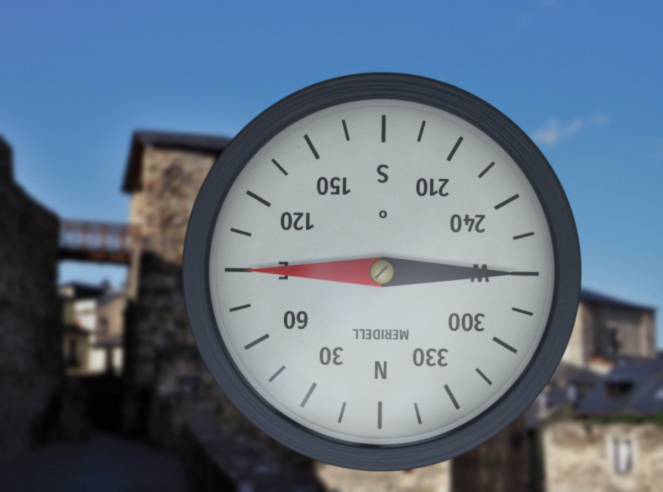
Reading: {"value": 90, "unit": "°"}
